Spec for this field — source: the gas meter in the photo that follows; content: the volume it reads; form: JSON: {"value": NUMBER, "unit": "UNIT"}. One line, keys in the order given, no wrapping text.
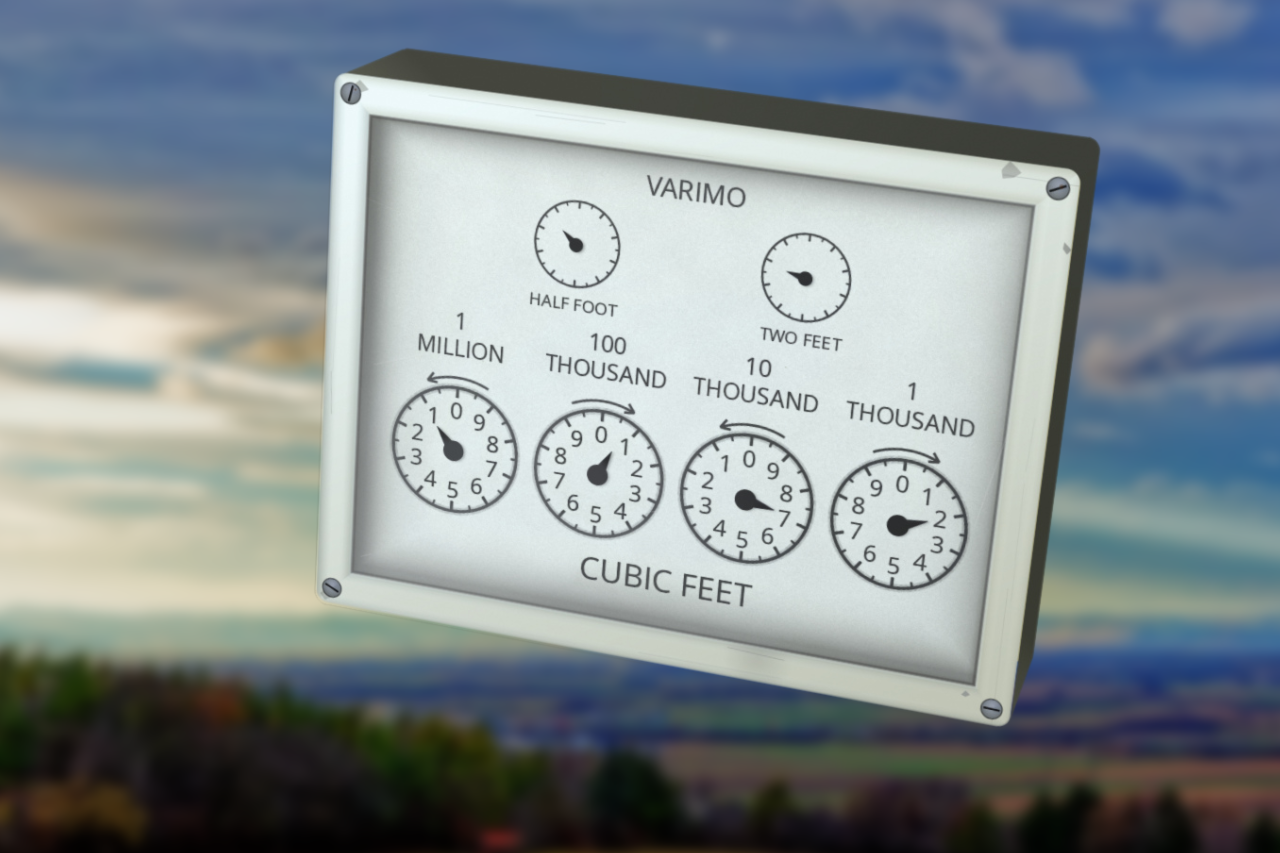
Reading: {"value": 107200, "unit": "ft³"}
